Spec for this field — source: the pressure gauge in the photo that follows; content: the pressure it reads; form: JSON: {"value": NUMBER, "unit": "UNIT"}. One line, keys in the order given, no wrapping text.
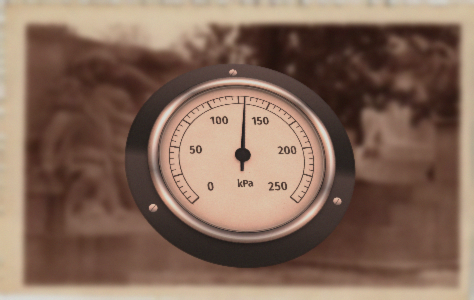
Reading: {"value": 130, "unit": "kPa"}
